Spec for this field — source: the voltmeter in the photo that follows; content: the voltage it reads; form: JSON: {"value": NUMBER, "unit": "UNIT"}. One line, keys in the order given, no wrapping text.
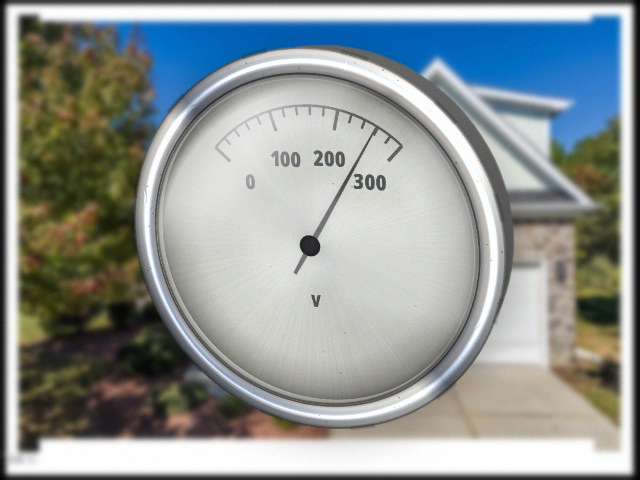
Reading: {"value": 260, "unit": "V"}
